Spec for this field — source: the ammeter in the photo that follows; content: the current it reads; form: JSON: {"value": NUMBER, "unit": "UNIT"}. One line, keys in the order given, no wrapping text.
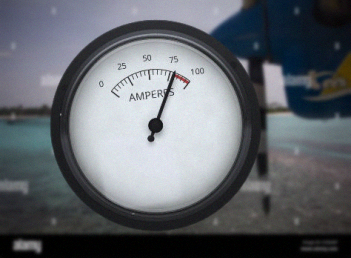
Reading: {"value": 80, "unit": "A"}
